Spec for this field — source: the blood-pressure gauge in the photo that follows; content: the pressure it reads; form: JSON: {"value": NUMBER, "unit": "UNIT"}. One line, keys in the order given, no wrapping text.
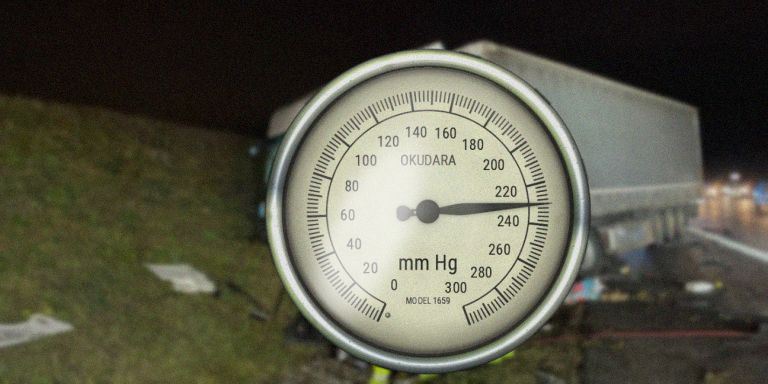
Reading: {"value": 230, "unit": "mmHg"}
